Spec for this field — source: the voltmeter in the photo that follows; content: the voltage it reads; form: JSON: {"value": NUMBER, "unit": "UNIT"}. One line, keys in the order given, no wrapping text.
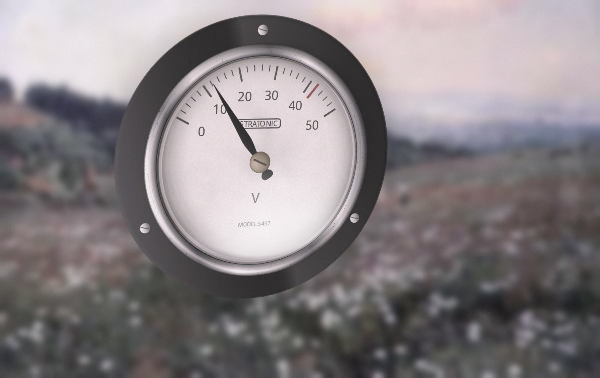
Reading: {"value": 12, "unit": "V"}
